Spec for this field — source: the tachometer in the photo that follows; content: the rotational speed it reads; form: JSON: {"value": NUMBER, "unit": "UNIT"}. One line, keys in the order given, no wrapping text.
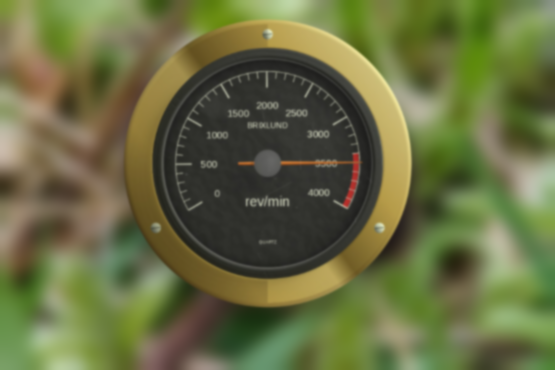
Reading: {"value": 3500, "unit": "rpm"}
